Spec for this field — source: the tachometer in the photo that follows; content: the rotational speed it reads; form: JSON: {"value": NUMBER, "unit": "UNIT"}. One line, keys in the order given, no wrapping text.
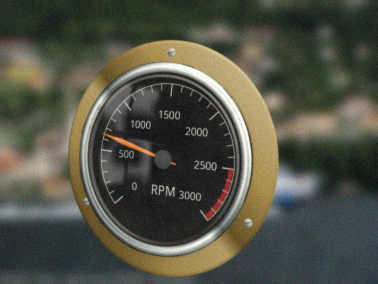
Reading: {"value": 650, "unit": "rpm"}
